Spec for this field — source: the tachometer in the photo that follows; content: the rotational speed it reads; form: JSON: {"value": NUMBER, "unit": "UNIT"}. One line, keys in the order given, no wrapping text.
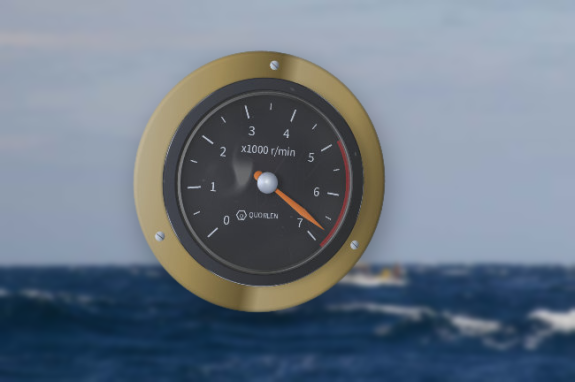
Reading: {"value": 6750, "unit": "rpm"}
